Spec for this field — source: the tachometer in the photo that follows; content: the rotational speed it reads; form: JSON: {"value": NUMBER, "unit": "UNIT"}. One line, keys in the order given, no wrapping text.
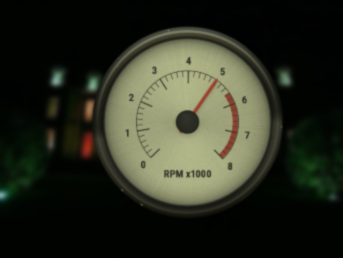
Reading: {"value": 5000, "unit": "rpm"}
